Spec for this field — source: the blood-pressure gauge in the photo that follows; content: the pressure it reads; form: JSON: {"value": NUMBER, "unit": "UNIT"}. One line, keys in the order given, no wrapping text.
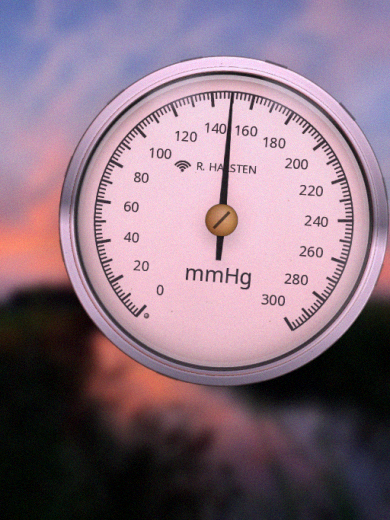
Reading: {"value": 150, "unit": "mmHg"}
